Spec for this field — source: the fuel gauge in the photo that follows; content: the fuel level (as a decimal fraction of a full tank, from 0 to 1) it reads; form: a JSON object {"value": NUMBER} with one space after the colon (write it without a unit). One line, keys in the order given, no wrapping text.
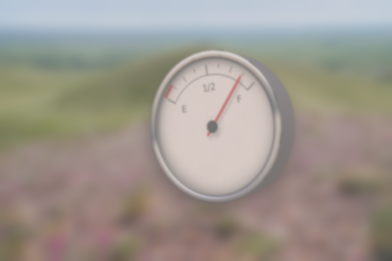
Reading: {"value": 0.875}
